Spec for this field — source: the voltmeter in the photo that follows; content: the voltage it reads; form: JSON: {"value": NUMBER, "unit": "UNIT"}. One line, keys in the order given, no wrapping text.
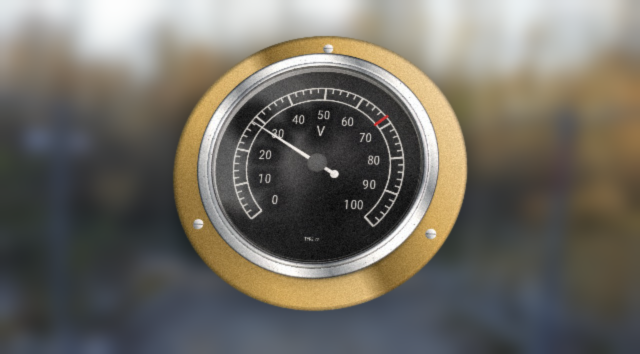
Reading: {"value": 28, "unit": "V"}
